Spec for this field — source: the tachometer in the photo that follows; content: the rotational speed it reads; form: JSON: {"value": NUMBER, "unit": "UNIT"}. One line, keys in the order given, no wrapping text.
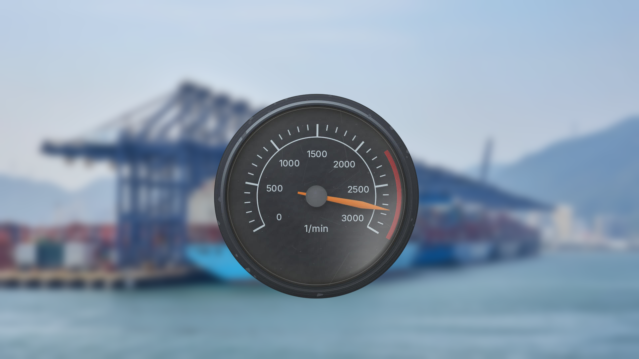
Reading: {"value": 2750, "unit": "rpm"}
